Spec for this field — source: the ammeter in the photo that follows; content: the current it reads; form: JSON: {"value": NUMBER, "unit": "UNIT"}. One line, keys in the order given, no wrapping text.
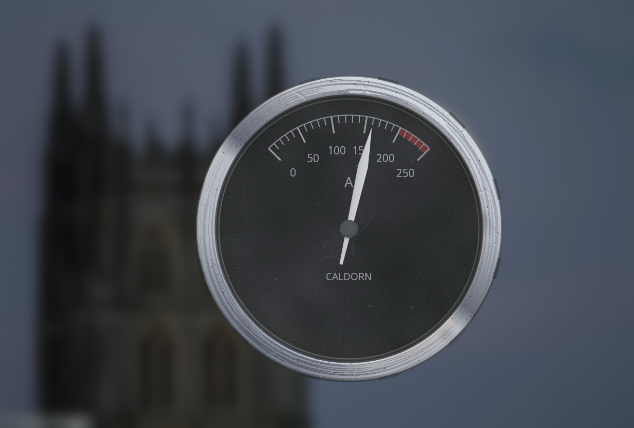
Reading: {"value": 160, "unit": "A"}
